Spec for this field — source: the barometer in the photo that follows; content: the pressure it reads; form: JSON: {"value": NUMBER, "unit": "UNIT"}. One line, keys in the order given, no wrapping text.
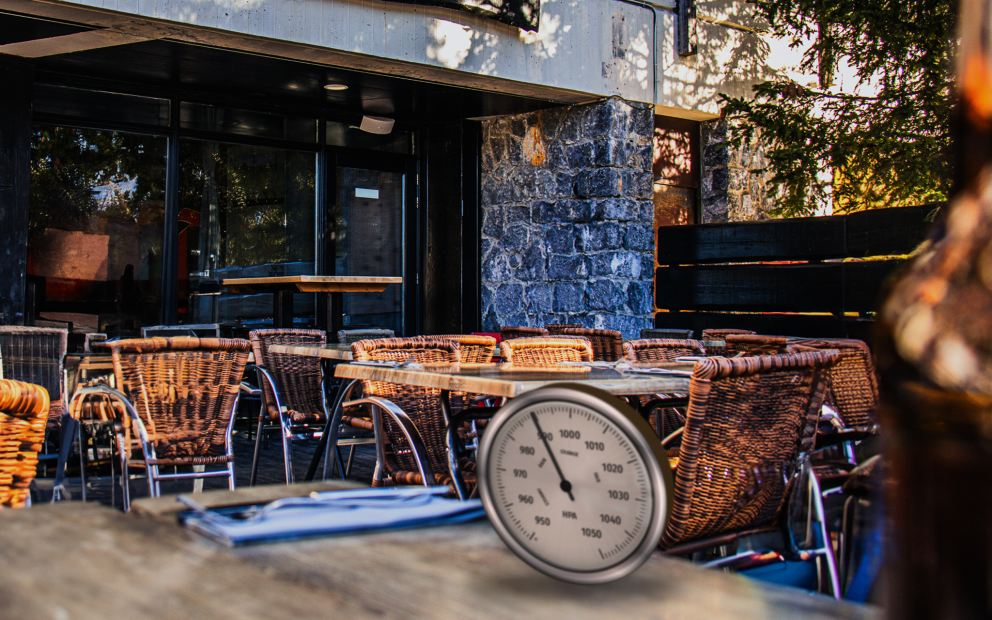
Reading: {"value": 990, "unit": "hPa"}
